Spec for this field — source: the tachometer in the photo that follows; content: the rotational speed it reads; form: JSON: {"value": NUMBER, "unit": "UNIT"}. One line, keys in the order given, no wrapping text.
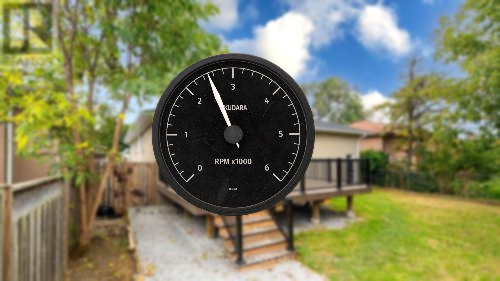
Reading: {"value": 2500, "unit": "rpm"}
